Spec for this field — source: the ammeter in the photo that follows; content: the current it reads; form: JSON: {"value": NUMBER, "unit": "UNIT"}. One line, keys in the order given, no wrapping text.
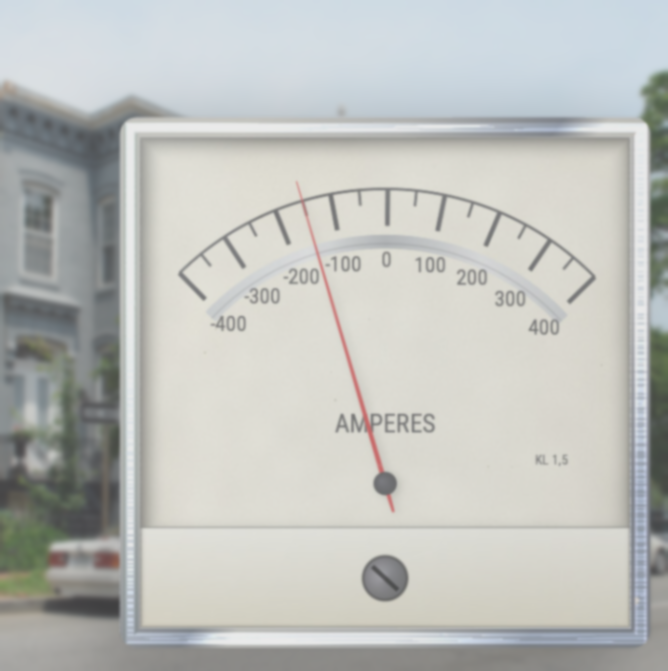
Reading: {"value": -150, "unit": "A"}
